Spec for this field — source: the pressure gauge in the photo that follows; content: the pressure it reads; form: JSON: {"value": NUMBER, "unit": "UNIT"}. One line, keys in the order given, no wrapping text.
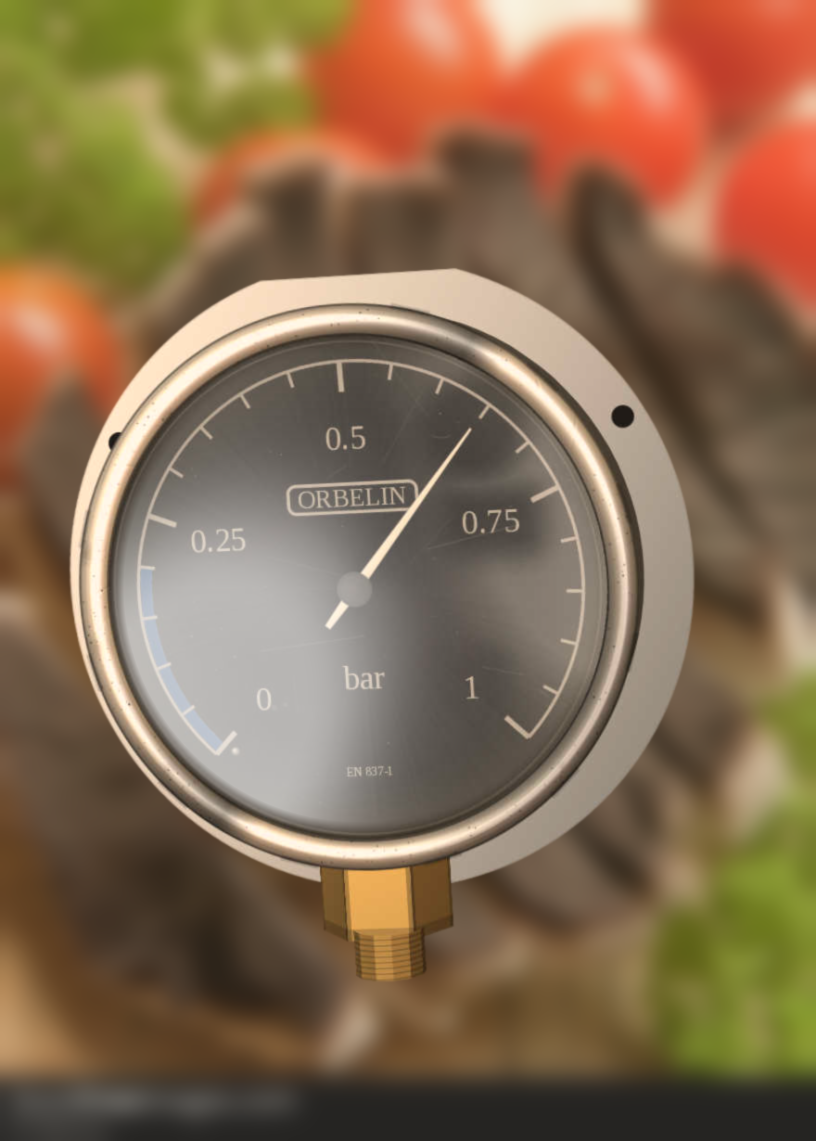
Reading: {"value": 0.65, "unit": "bar"}
